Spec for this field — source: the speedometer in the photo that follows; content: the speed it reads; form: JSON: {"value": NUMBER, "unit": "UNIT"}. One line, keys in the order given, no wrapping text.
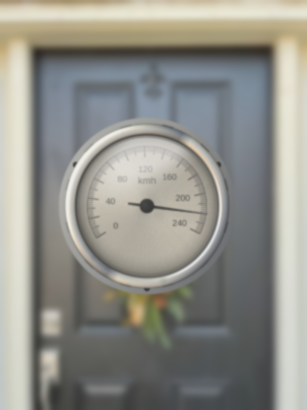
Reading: {"value": 220, "unit": "km/h"}
